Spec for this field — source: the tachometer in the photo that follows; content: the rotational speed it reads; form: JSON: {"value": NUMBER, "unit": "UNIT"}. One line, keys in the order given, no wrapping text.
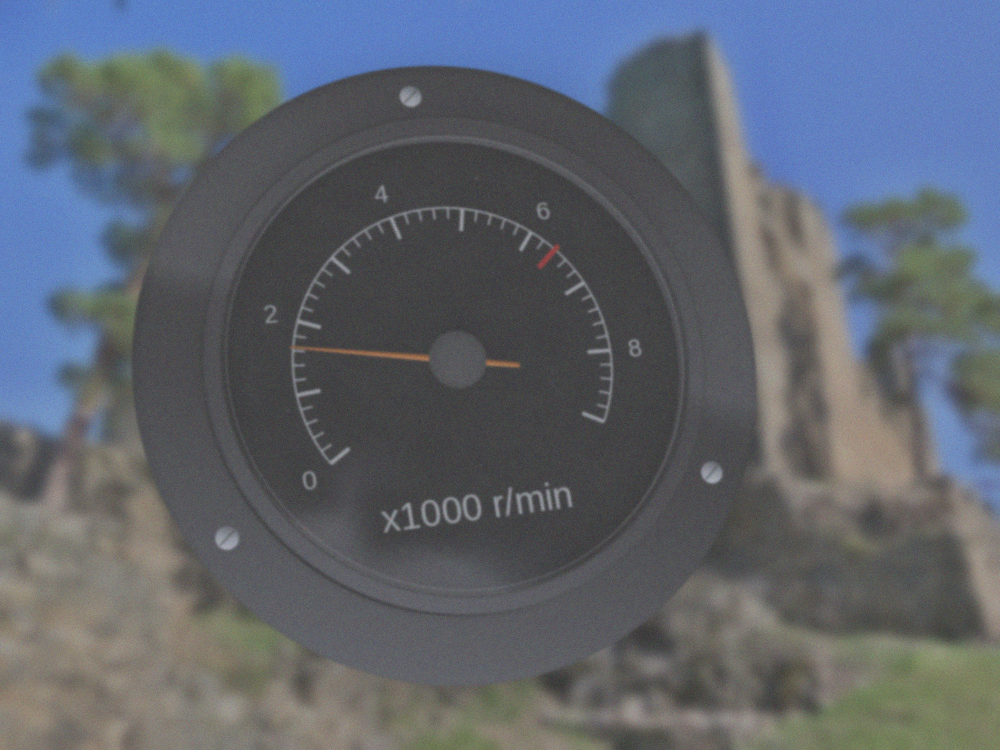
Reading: {"value": 1600, "unit": "rpm"}
